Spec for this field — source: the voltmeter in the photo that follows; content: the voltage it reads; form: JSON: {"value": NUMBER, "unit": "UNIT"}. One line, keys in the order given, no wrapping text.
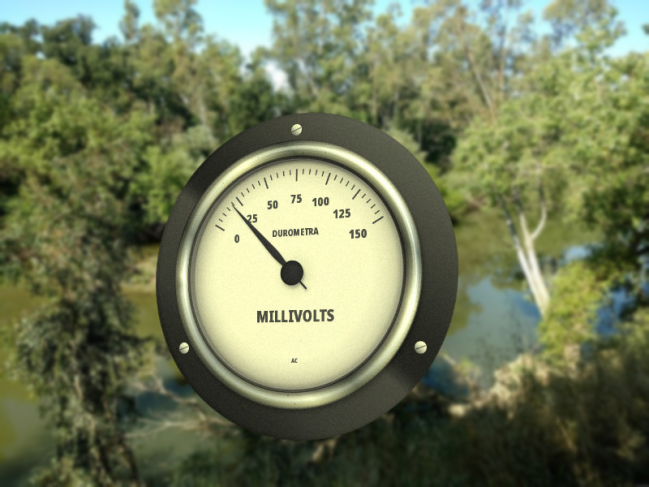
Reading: {"value": 20, "unit": "mV"}
